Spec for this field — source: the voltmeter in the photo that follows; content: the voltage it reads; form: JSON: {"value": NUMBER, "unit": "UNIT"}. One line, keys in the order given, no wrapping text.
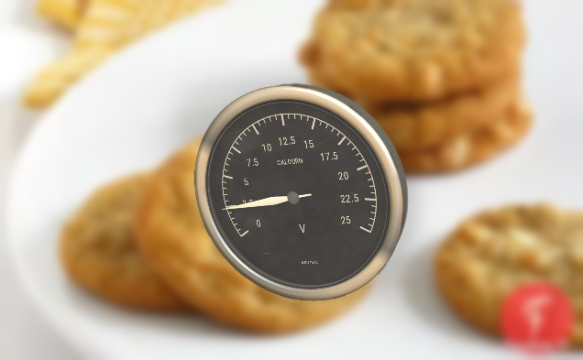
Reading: {"value": 2.5, "unit": "V"}
